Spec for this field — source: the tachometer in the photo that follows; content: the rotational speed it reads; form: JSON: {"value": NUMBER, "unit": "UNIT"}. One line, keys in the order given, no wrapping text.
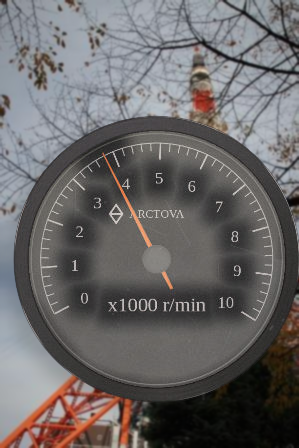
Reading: {"value": 3800, "unit": "rpm"}
